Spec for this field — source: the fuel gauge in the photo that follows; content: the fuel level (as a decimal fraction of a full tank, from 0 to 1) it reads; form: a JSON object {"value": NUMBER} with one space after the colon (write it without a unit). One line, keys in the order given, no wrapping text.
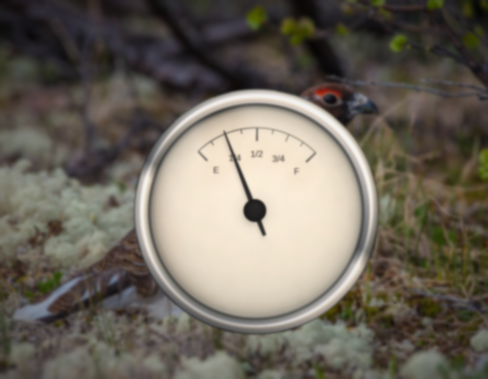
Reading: {"value": 0.25}
